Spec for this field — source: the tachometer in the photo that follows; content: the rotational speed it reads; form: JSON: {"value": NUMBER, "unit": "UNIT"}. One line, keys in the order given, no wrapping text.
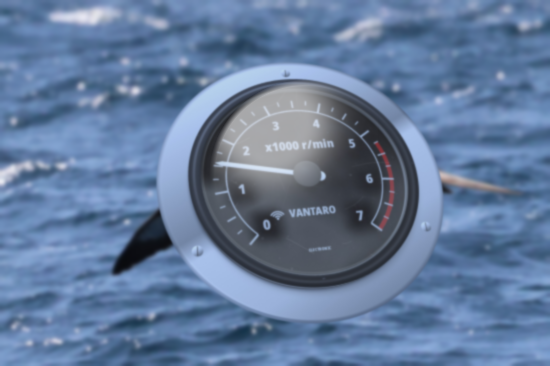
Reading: {"value": 1500, "unit": "rpm"}
